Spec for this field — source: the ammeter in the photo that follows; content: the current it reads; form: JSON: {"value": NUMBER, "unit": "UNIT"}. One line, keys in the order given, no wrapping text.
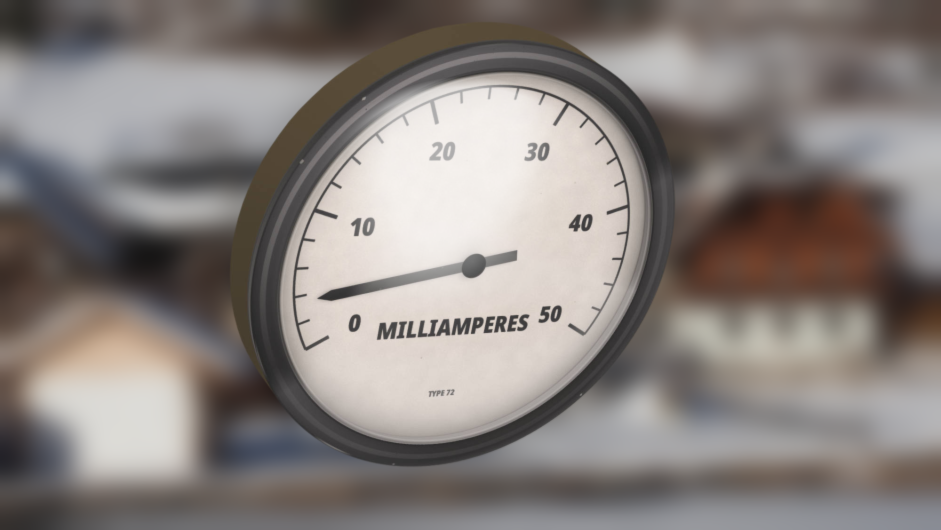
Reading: {"value": 4, "unit": "mA"}
